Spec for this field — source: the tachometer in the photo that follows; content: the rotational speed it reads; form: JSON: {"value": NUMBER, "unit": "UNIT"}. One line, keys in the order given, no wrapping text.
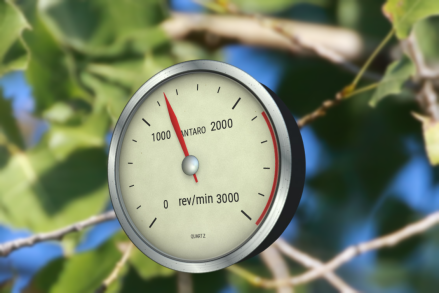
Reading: {"value": 1300, "unit": "rpm"}
